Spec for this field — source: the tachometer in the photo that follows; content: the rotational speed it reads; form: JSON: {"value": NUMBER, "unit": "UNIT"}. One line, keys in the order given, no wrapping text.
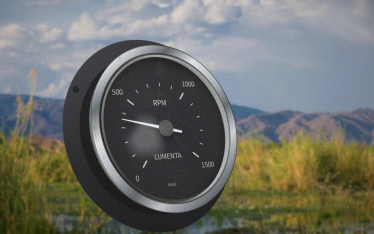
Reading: {"value": 350, "unit": "rpm"}
